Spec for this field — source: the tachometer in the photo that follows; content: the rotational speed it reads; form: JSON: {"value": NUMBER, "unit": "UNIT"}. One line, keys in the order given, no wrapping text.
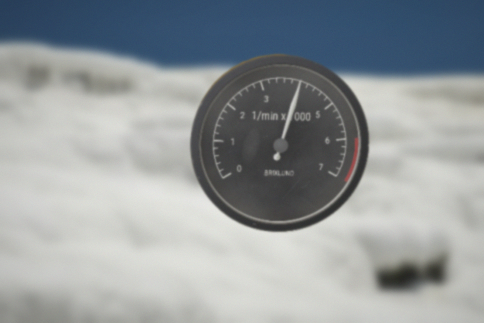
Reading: {"value": 4000, "unit": "rpm"}
